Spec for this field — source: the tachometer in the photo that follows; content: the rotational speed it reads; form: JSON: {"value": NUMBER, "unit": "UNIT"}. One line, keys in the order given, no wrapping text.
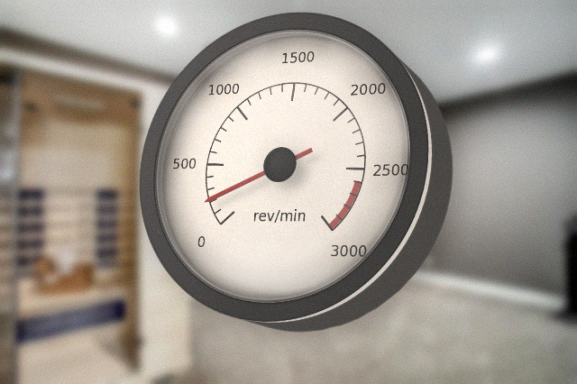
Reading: {"value": 200, "unit": "rpm"}
